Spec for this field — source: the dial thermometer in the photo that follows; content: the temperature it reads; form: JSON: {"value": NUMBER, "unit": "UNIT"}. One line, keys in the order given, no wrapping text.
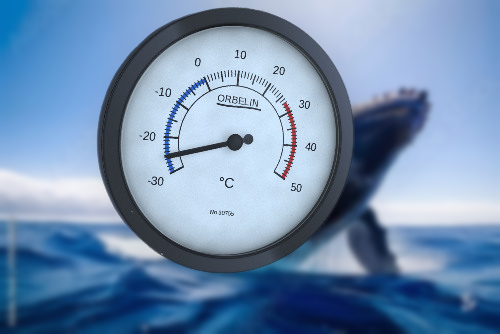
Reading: {"value": -25, "unit": "°C"}
